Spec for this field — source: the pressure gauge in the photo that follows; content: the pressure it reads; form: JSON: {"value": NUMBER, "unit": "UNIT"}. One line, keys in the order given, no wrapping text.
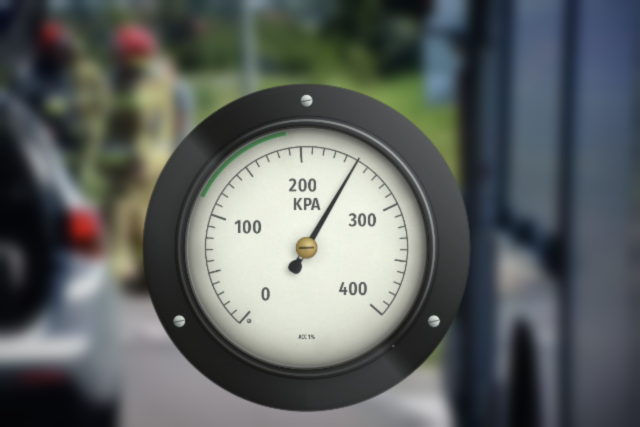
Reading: {"value": 250, "unit": "kPa"}
